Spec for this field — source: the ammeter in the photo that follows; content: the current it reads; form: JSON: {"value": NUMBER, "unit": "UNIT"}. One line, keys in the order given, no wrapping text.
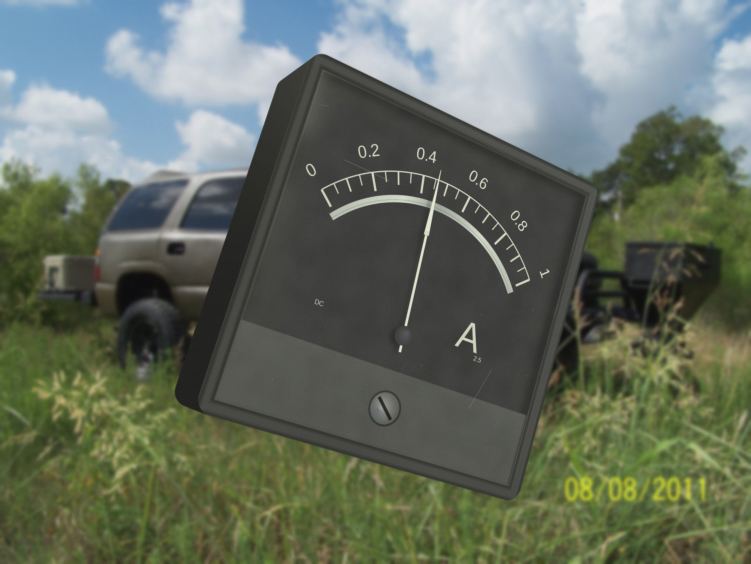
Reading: {"value": 0.45, "unit": "A"}
